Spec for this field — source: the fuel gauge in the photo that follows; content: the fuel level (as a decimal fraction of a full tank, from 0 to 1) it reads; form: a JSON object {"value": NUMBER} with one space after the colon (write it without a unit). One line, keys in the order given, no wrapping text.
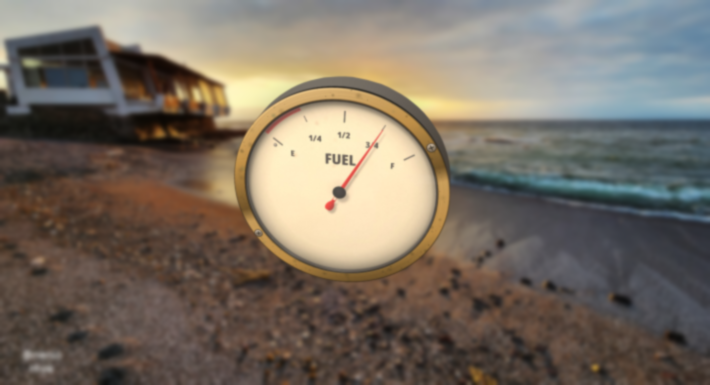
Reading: {"value": 0.75}
